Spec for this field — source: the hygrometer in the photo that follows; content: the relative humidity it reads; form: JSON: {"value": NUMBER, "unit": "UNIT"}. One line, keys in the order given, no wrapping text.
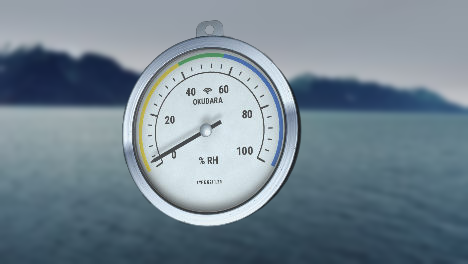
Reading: {"value": 2, "unit": "%"}
